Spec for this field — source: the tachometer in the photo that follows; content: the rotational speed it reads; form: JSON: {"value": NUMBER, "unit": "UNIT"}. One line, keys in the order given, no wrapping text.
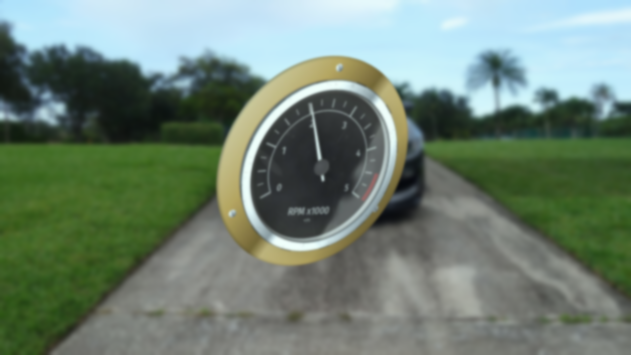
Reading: {"value": 2000, "unit": "rpm"}
